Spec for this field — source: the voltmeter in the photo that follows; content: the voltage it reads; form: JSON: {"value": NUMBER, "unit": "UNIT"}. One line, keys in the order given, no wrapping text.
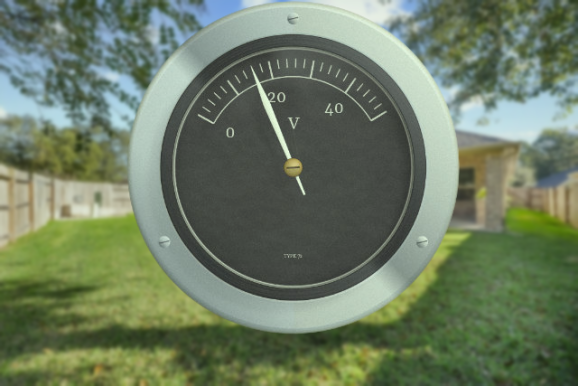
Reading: {"value": 16, "unit": "V"}
